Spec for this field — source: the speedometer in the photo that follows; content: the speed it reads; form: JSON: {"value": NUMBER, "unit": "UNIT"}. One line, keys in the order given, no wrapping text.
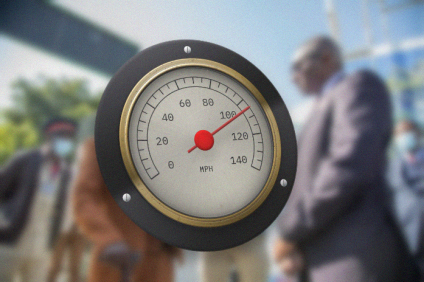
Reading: {"value": 105, "unit": "mph"}
